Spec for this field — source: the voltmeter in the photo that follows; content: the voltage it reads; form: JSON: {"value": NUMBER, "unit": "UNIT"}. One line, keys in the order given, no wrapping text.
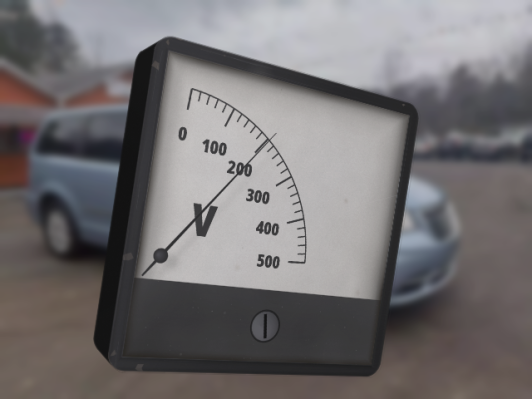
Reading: {"value": 200, "unit": "V"}
